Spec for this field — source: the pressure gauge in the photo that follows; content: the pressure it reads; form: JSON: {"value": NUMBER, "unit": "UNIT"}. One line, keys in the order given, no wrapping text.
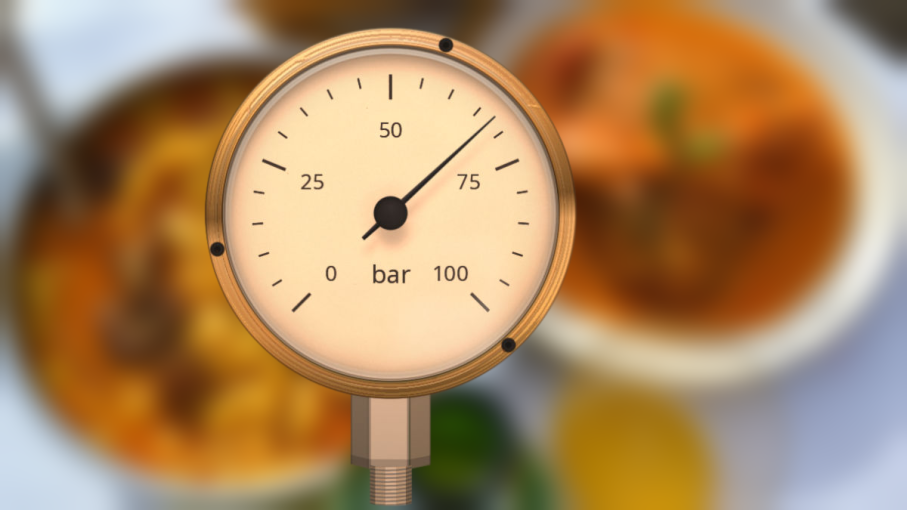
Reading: {"value": 67.5, "unit": "bar"}
